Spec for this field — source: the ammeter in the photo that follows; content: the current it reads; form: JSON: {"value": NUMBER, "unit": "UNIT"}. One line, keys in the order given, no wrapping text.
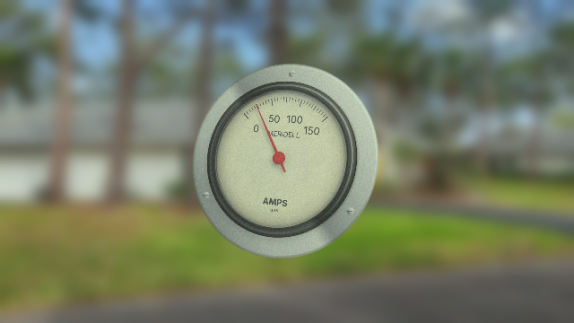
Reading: {"value": 25, "unit": "A"}
